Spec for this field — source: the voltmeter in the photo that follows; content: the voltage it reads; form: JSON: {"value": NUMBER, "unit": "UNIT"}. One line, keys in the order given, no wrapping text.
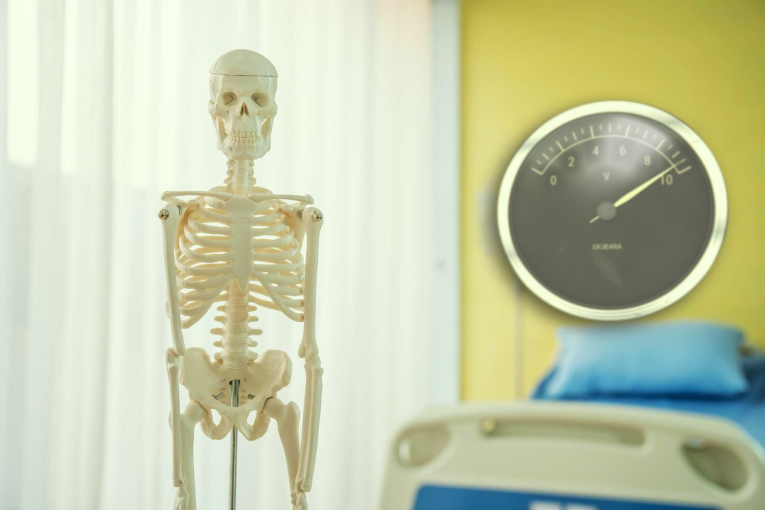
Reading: {"value": 9.5, "unit": "V"}
